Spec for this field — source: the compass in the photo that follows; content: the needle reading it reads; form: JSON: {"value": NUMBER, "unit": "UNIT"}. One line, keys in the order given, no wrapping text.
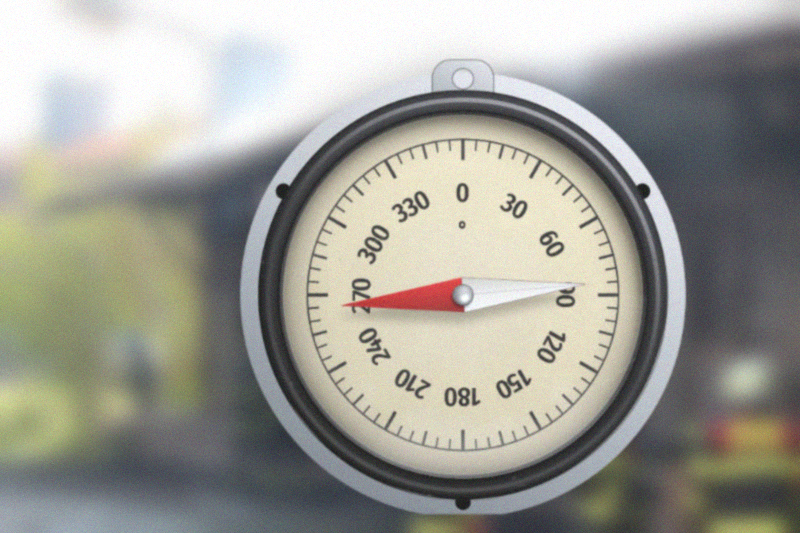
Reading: {"value": 265, "unit": "°"}
